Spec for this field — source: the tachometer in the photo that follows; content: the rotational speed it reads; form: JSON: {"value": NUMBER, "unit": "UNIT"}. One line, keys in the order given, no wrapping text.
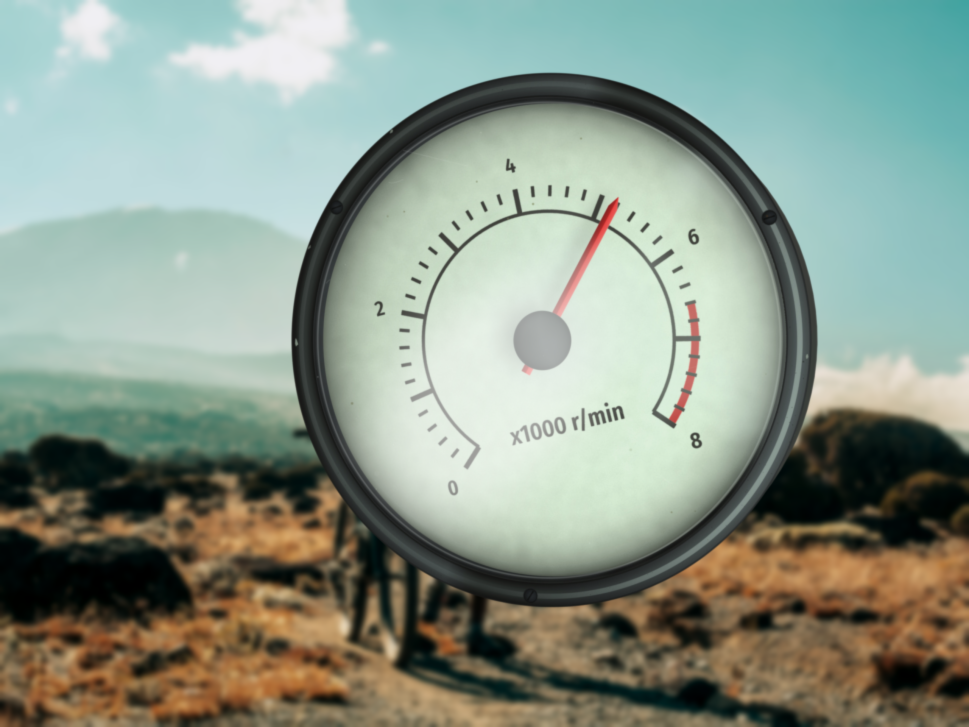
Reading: {"value": 5200, "unit": "rpm"}
